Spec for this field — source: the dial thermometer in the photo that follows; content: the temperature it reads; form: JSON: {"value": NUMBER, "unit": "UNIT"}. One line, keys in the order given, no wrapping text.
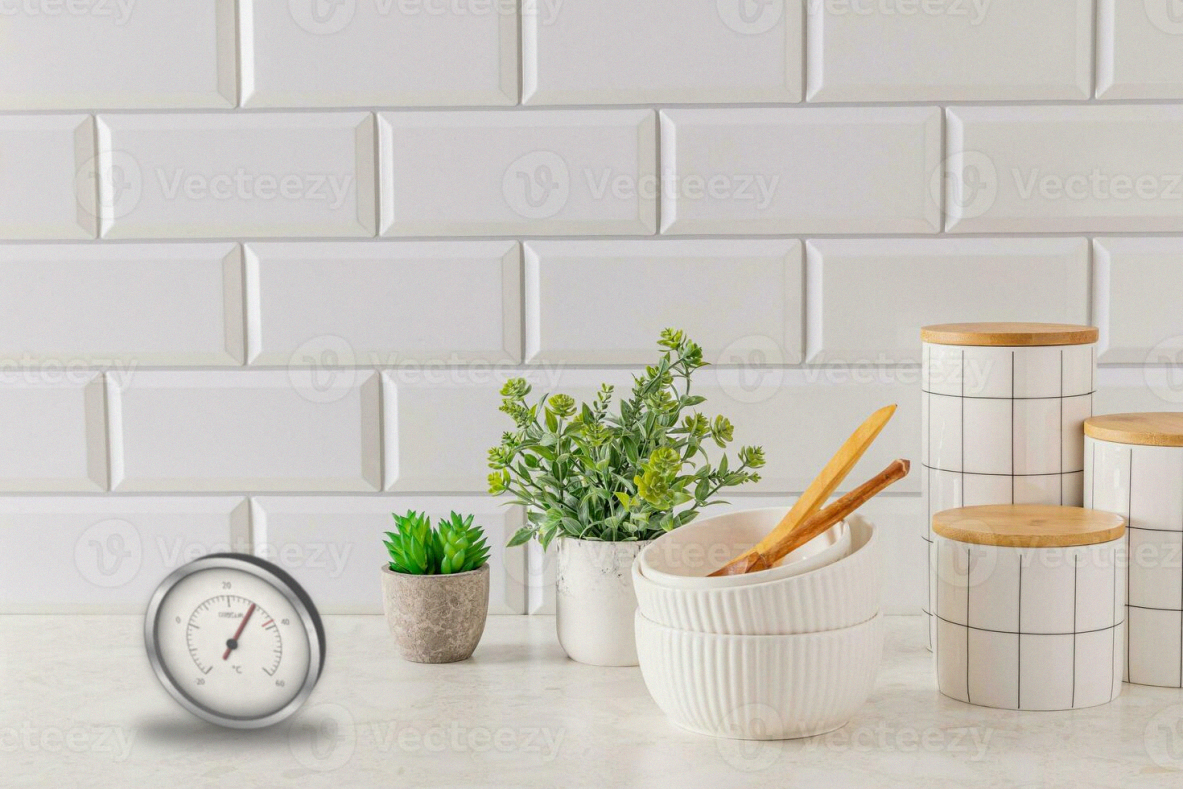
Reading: {"value": 30, "unit": "°C"}
